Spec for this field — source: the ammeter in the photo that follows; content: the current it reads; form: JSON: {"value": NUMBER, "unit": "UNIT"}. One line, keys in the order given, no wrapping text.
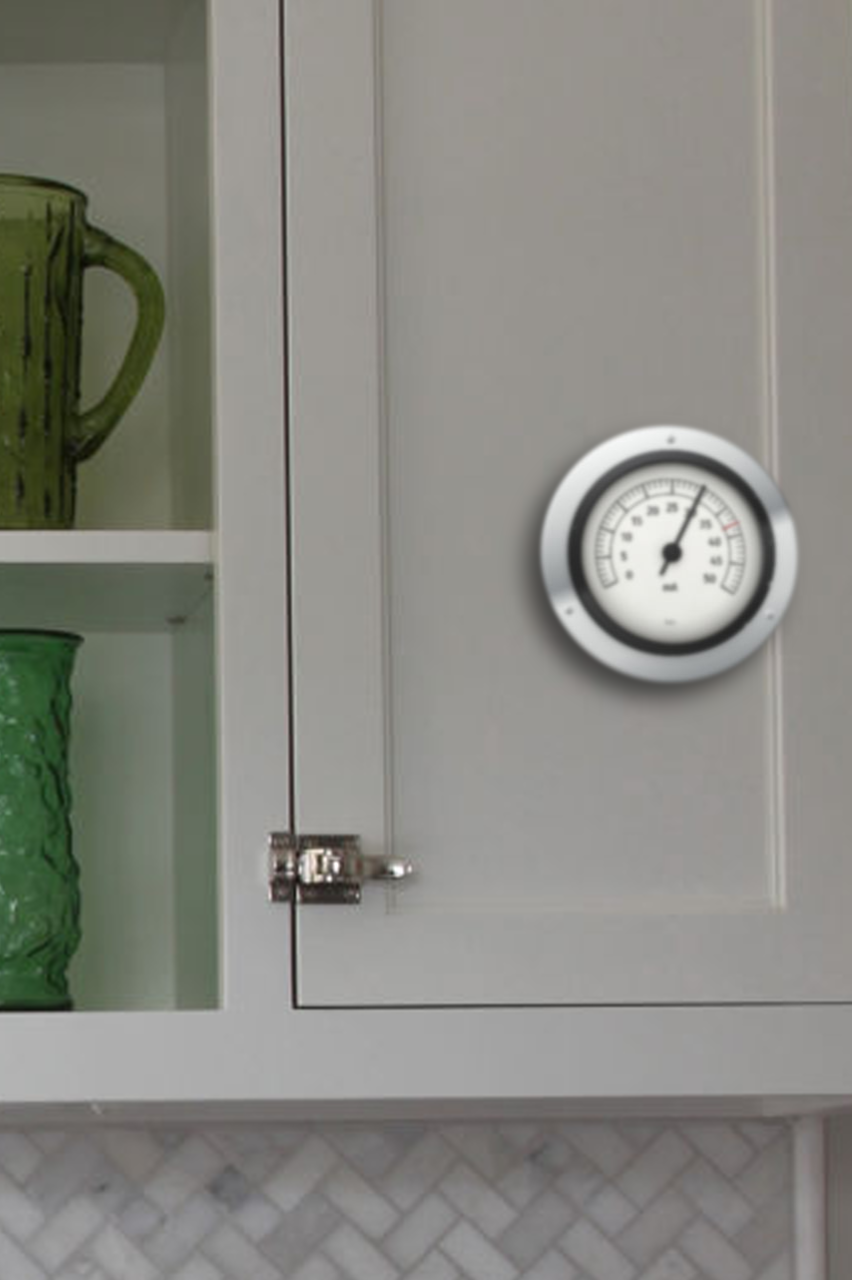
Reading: {"value": 30, "unit": "mA"}
